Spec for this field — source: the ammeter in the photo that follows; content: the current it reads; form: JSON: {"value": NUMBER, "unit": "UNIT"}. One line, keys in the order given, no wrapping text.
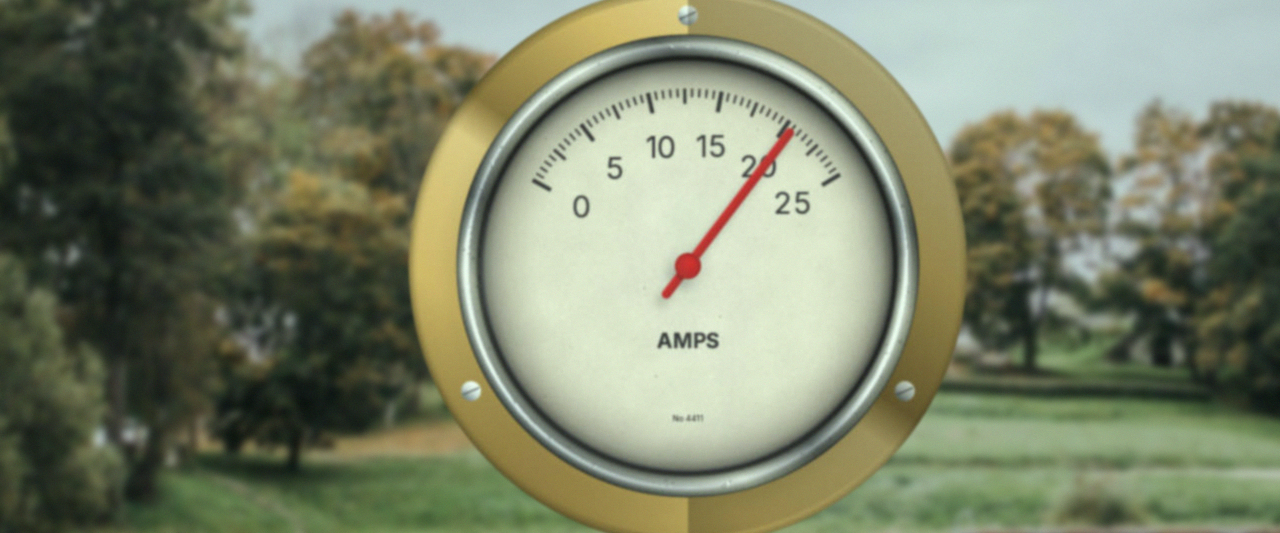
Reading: {"value": 20.5, "unit": "A"}
